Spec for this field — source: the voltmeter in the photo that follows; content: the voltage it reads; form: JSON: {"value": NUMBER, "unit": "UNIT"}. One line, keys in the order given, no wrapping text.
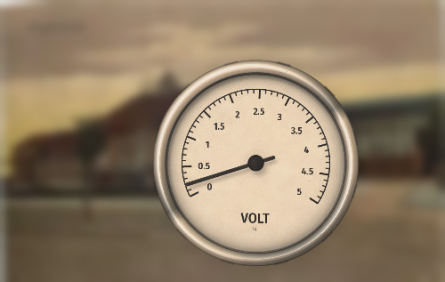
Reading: {"value": 0.2, "unit": "V"}
